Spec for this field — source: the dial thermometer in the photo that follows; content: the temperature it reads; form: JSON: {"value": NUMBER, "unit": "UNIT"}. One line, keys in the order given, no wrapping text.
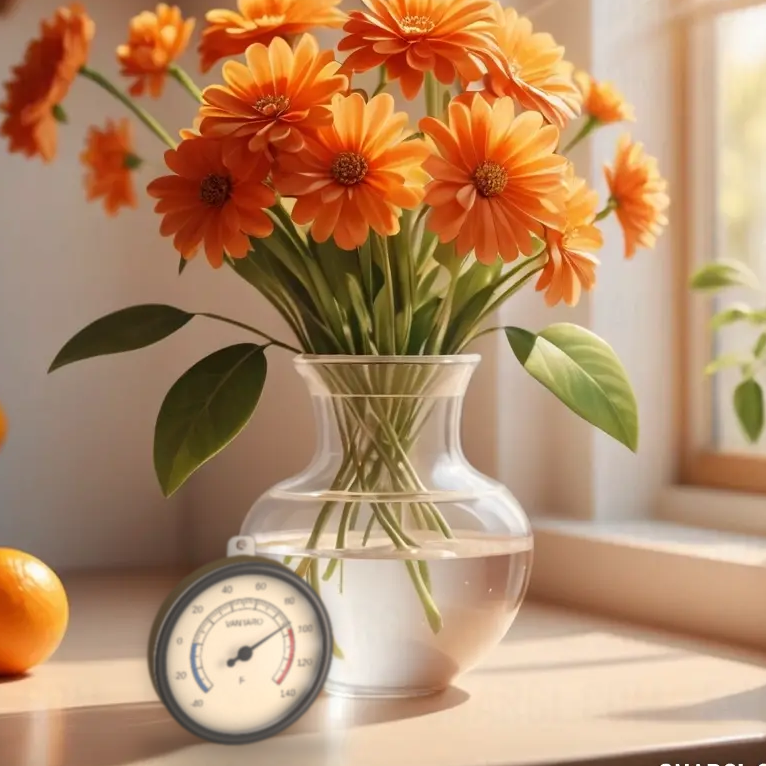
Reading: {"value": 90, "unit": "°F"}
